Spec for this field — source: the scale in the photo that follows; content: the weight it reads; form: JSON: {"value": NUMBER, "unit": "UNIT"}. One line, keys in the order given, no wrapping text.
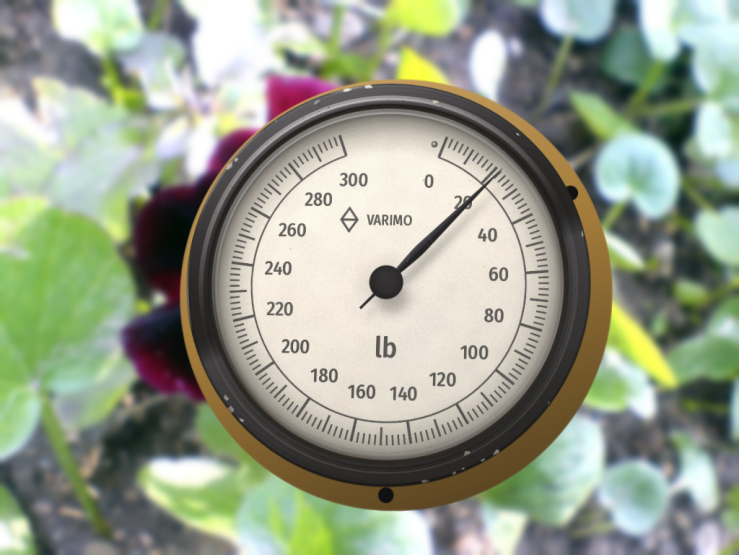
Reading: {"value": 22, "unit": "lb"}
